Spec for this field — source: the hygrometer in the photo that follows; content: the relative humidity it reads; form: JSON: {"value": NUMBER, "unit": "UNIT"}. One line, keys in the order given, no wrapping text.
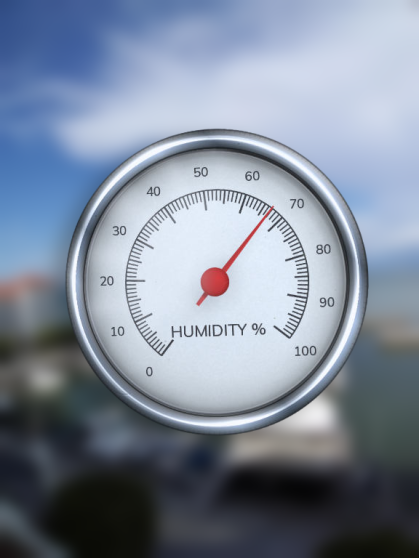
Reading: {"value": 67, "unit": "%"}
